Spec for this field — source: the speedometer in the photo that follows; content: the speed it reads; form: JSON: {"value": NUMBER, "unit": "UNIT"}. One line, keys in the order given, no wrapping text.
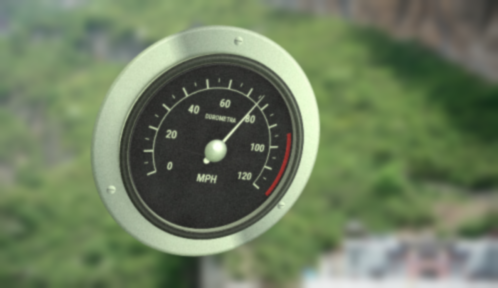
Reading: {"value": 75, "unit": "mph"}
